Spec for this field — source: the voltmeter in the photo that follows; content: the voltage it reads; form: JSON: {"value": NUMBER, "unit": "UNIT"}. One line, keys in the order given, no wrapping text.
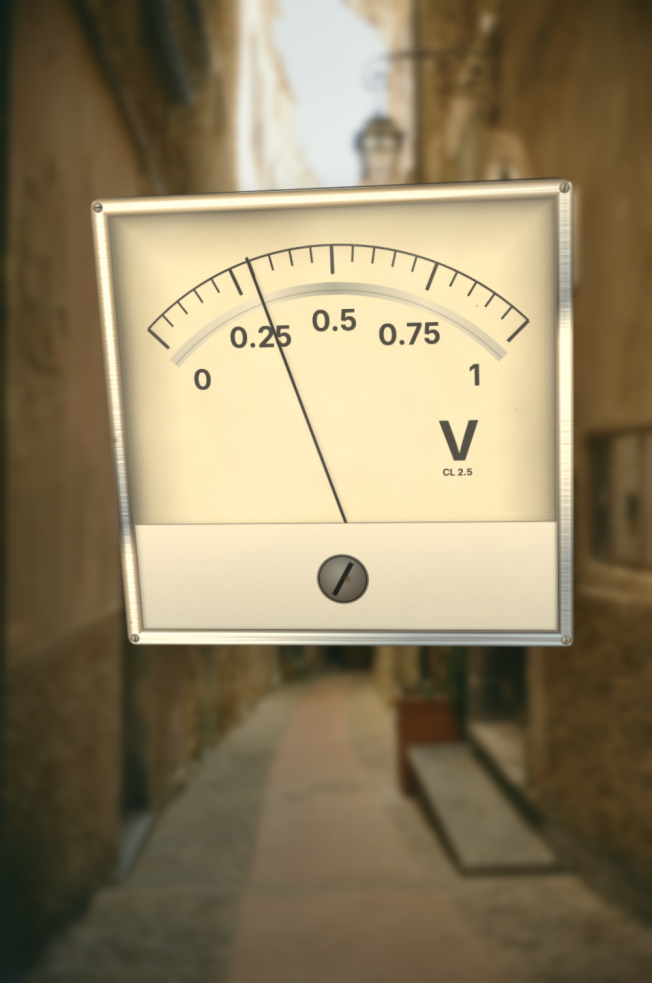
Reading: {"value": 0.3, "unit": "V"}
